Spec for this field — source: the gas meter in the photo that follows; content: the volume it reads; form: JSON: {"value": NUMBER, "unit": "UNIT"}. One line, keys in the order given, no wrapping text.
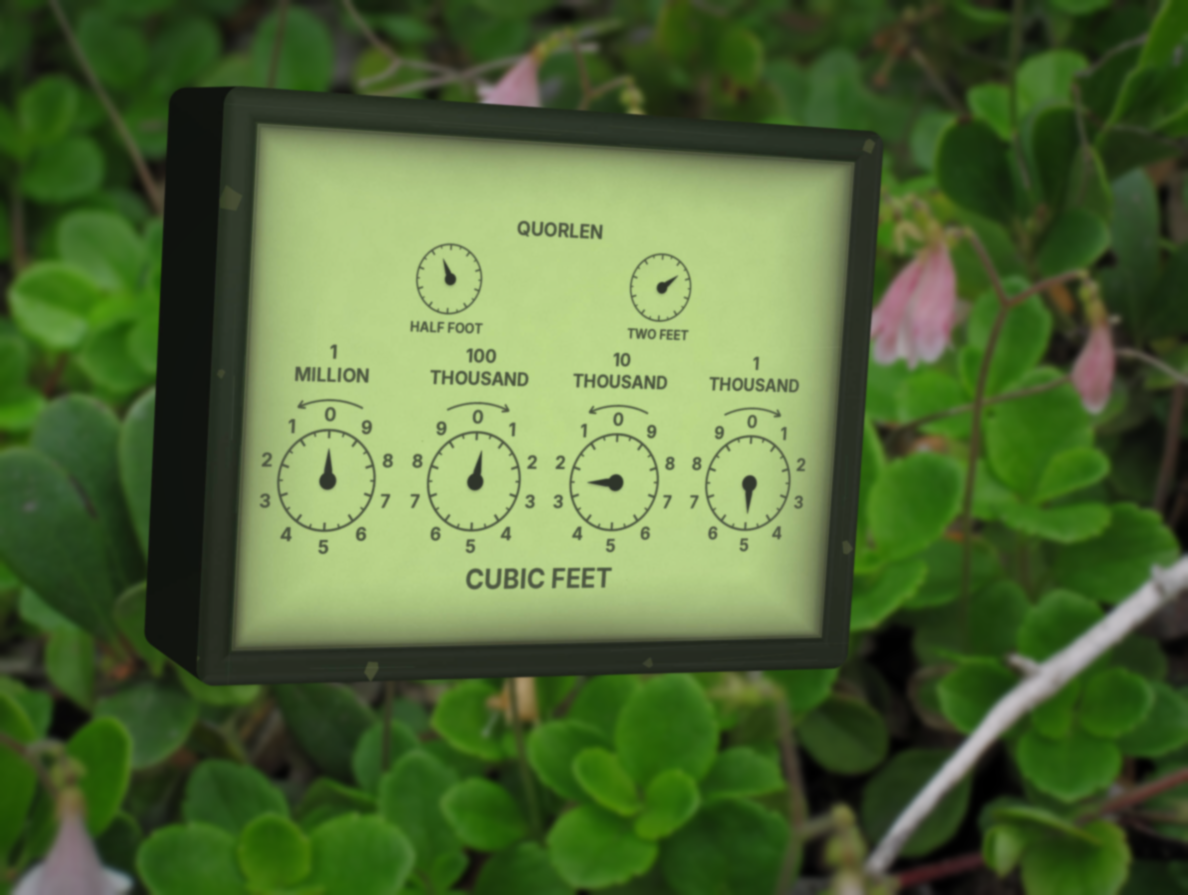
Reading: {"value": 2500, "unit": "ft³"}
